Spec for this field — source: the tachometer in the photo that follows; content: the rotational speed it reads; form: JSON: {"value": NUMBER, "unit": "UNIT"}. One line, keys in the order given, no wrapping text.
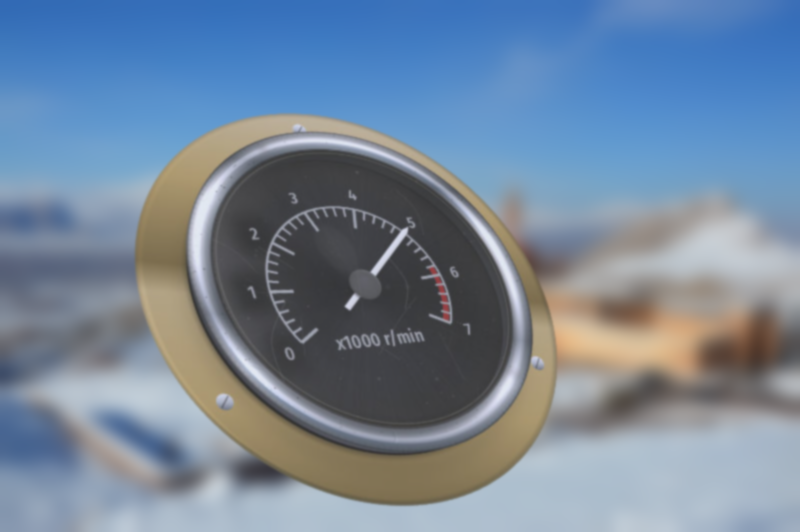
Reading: {"value": 5000, "unit": "rpm"}
